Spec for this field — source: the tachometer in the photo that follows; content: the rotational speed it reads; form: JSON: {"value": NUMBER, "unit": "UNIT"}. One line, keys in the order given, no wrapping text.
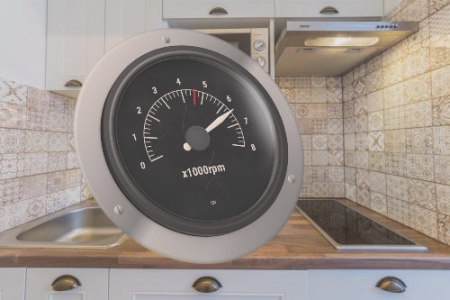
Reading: {"value": 6400, "unit": "rpm"}
